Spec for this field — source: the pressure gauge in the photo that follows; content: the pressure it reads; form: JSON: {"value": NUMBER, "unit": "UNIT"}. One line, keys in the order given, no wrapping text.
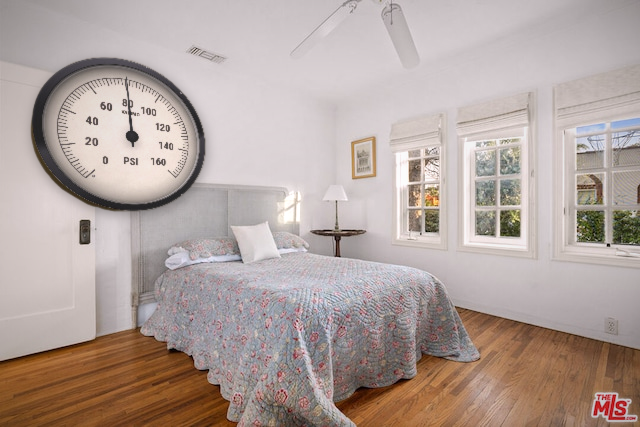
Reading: {"value": 80, "unit": "psi"}
